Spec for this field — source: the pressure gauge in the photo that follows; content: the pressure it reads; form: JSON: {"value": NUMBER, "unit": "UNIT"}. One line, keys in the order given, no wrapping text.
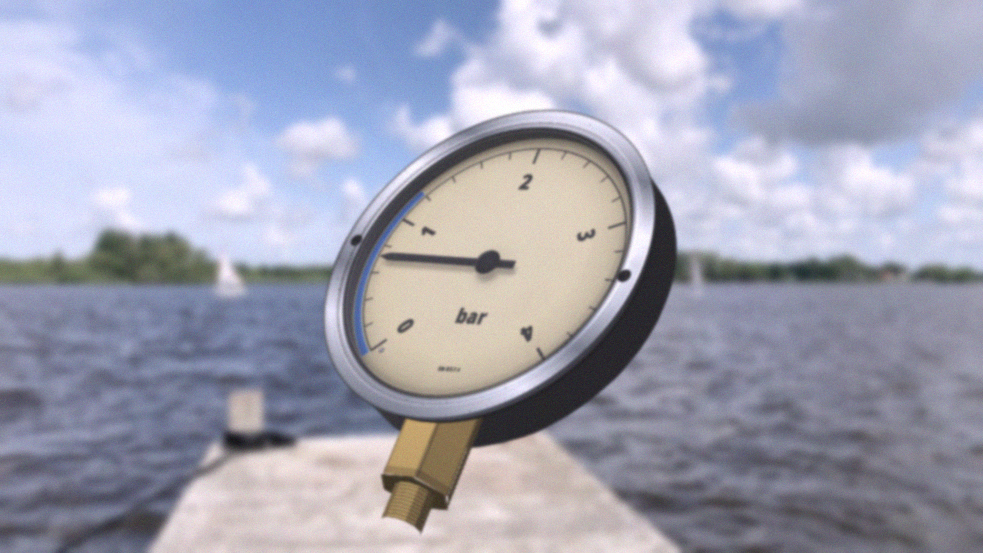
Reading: {"value": 0.7, "unit": "bar"}
